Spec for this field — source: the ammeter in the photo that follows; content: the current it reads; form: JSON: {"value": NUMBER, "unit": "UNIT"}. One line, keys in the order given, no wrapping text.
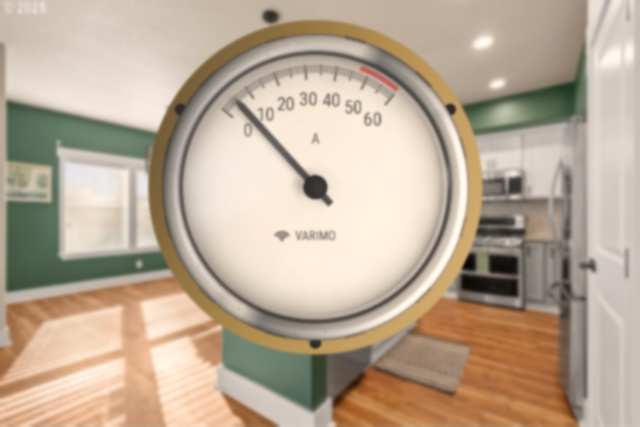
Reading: {"value": 5, "unit": "A"}
